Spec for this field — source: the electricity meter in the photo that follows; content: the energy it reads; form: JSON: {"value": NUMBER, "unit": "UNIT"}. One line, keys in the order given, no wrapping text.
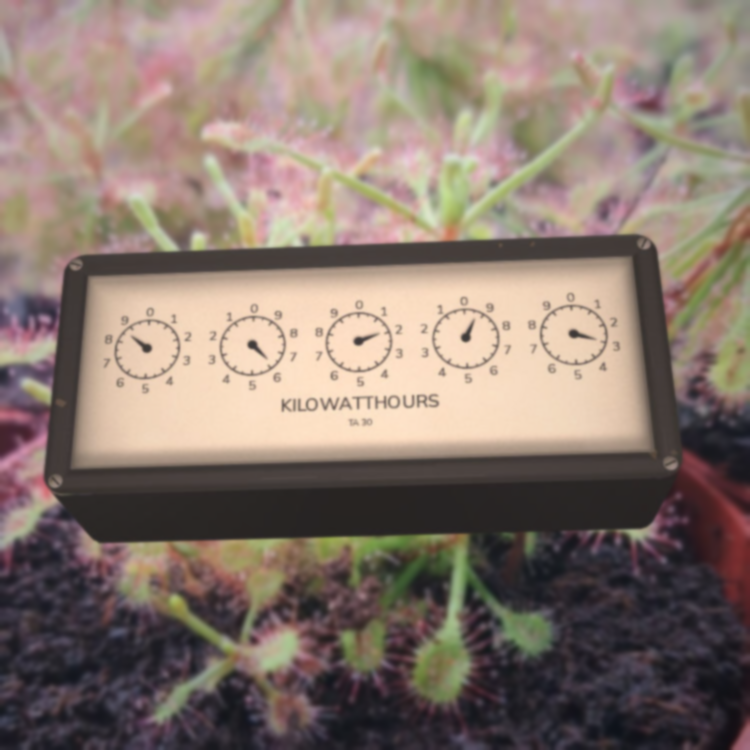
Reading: {"value": 86193, "unit": "kWh"}
